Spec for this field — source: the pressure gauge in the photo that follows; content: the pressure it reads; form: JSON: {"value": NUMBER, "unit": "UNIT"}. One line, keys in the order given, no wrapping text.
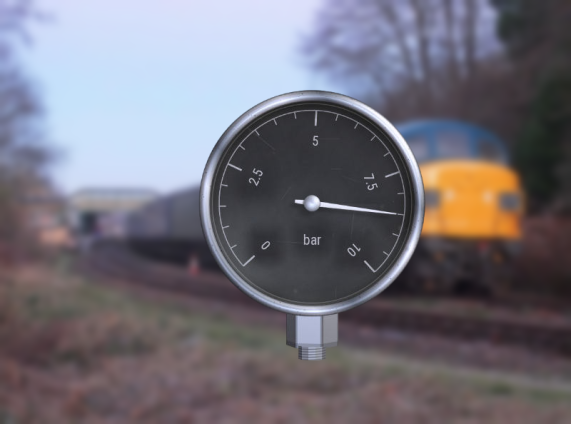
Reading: {"value": 8.5, "unit": "bar"}
